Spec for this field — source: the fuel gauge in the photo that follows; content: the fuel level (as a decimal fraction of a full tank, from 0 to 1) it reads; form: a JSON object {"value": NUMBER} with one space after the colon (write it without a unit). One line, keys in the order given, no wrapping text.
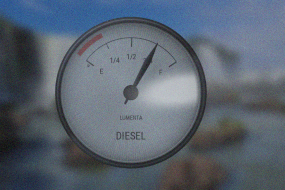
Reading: {"value": 0.75}
